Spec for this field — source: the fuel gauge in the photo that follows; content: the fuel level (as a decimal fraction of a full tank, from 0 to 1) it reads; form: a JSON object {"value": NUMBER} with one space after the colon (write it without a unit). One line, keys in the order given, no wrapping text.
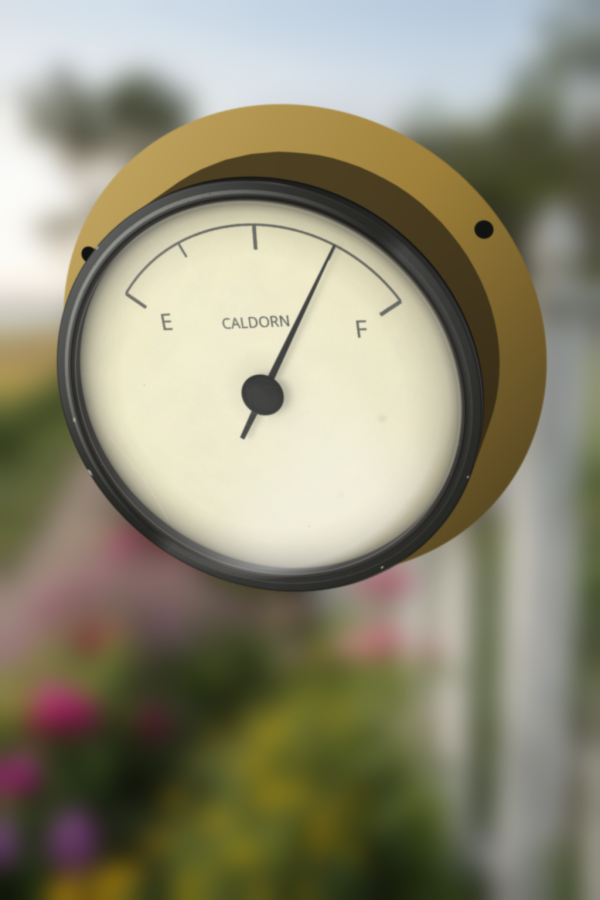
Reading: {"value": 0.75}
